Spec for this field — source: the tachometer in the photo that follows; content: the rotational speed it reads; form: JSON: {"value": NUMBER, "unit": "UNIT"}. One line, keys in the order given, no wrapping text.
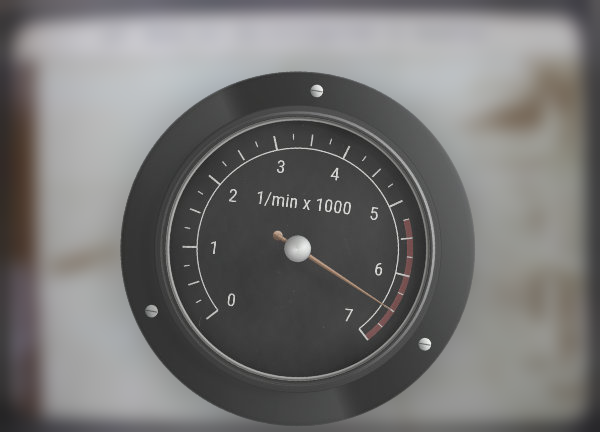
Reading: {"value": 6500, "unit": "rpm"}
